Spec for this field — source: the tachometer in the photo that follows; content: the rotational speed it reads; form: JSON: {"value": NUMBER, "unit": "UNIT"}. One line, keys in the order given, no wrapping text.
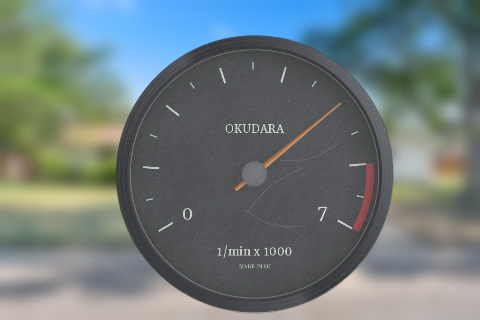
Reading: {"value": 5000, "unit": "rpm"}
